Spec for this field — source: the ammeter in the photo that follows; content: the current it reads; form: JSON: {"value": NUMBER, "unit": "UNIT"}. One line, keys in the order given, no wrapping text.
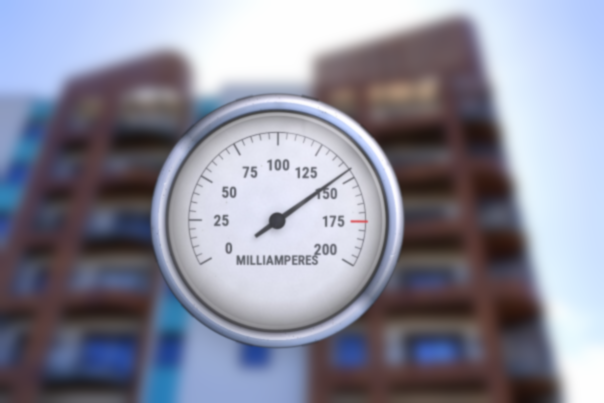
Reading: {"value": 145, "unit": "mA"}
